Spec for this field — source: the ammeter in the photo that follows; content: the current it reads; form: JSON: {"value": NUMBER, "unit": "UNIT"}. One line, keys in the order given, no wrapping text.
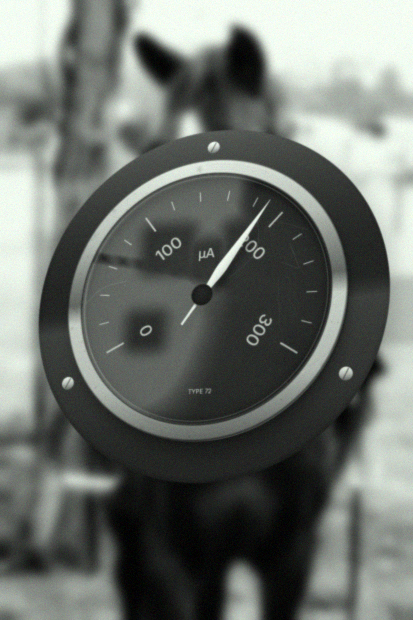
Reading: {"value": 190, "unit": "µA"}
